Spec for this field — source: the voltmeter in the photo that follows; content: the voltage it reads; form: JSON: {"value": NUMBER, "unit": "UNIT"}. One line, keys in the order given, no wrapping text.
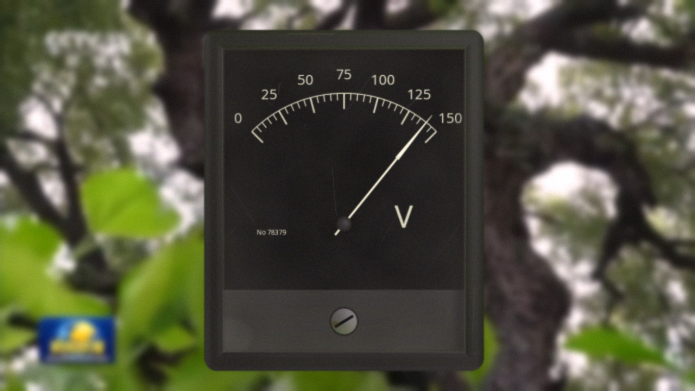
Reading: {"value": 140, "unit": "V"}
